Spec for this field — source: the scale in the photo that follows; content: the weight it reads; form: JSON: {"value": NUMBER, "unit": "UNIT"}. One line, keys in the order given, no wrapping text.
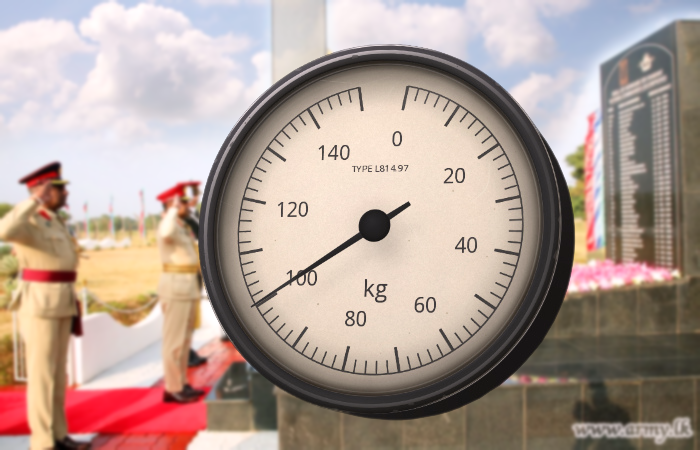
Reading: {"value": 100, "unit": "kg"}
